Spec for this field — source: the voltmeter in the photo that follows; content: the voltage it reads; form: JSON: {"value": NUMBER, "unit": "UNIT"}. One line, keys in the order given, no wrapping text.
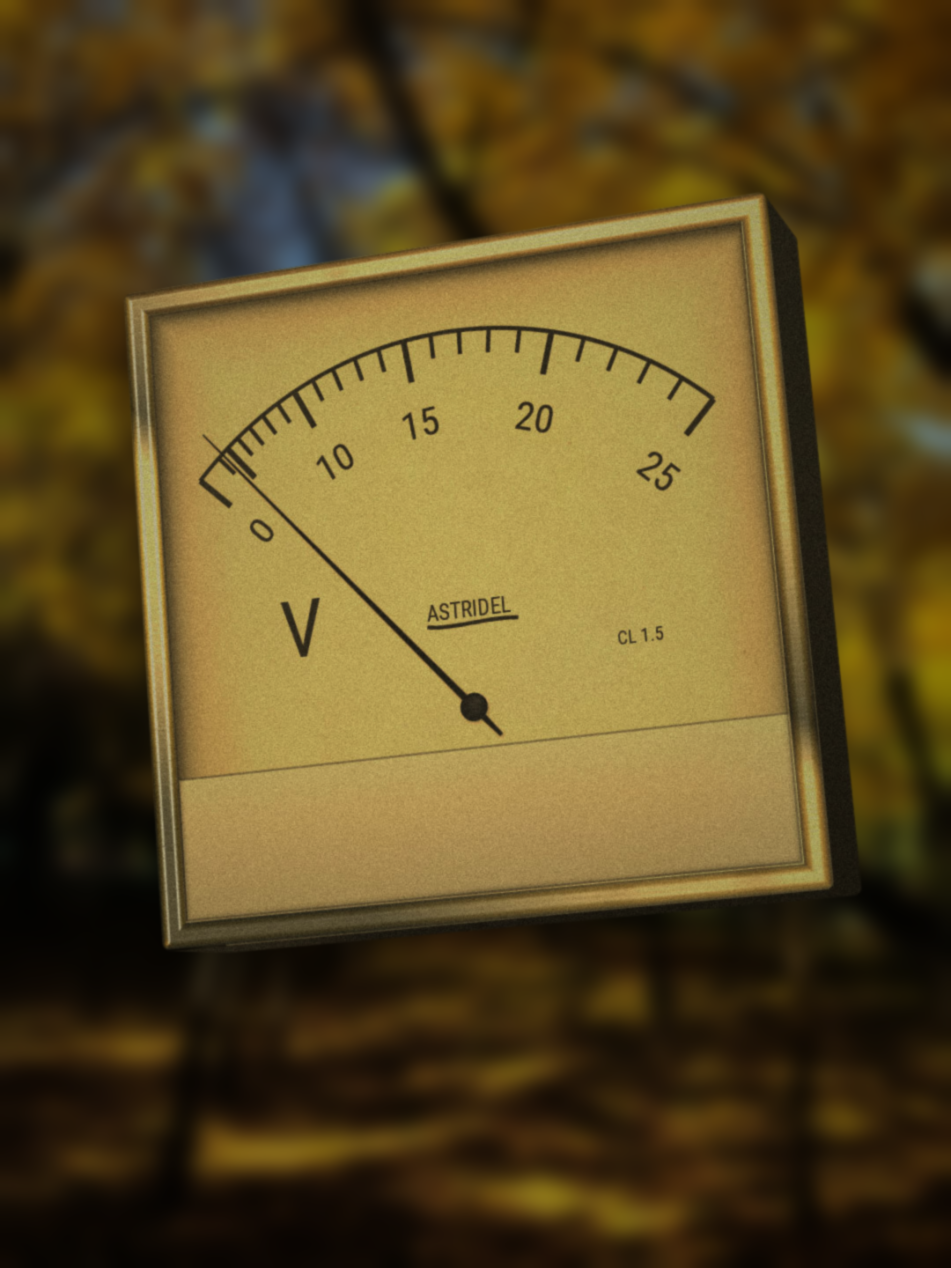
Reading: {"value": 4.5, "unit": "V"}
